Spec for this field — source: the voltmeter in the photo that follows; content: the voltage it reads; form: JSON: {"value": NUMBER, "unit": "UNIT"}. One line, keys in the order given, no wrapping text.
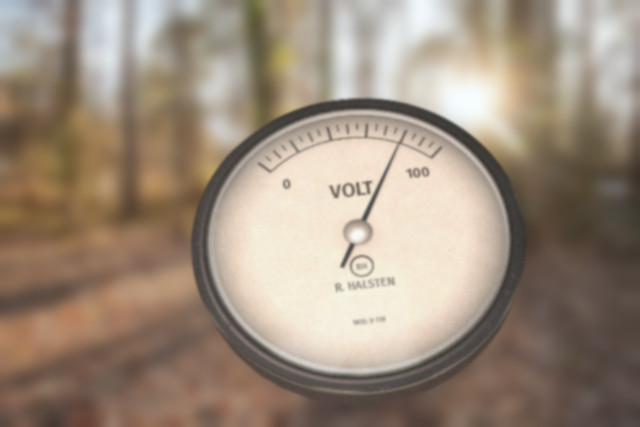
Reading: {"value": 80, "unit": "V"}
